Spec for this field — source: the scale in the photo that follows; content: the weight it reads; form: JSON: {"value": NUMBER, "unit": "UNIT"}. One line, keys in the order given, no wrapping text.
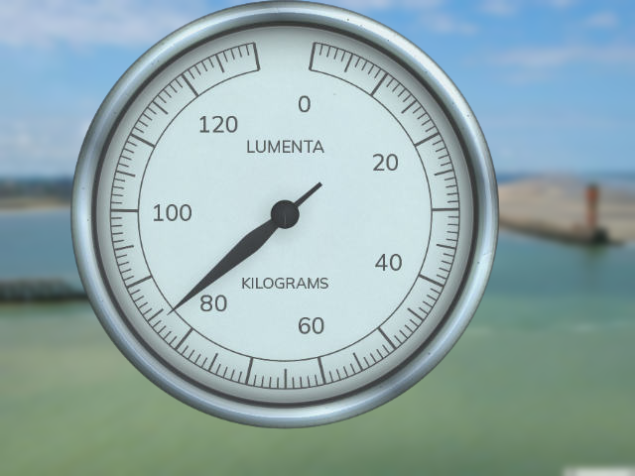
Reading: {"value": 84, "unit": "kg"}
